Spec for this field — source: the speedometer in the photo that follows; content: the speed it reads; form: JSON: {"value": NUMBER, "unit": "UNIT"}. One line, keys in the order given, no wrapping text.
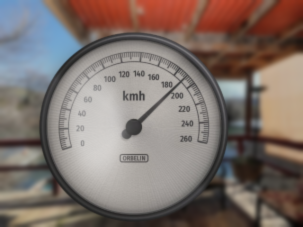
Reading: {"value": 190, "unit": "km/h"}
